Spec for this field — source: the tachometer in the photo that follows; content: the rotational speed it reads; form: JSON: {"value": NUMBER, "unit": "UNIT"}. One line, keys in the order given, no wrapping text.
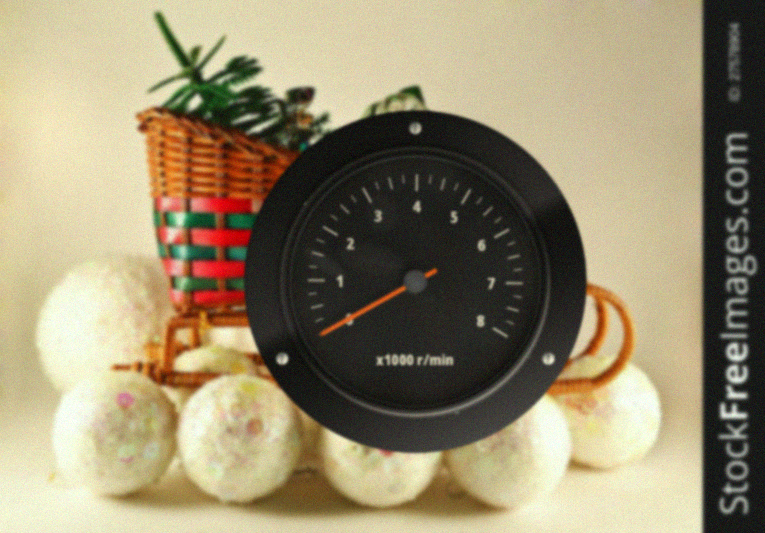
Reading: {"value": 0, "unit": "rpm"}
